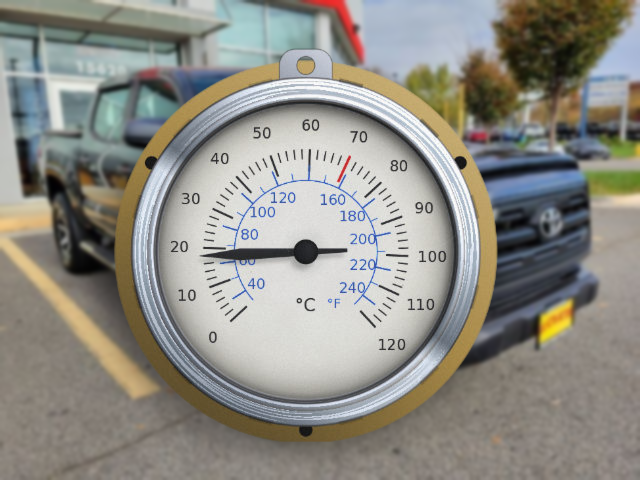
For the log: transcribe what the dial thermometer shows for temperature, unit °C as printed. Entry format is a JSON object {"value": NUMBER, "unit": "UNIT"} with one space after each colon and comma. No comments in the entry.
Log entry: {"value": 18, "unit": "°C"}
